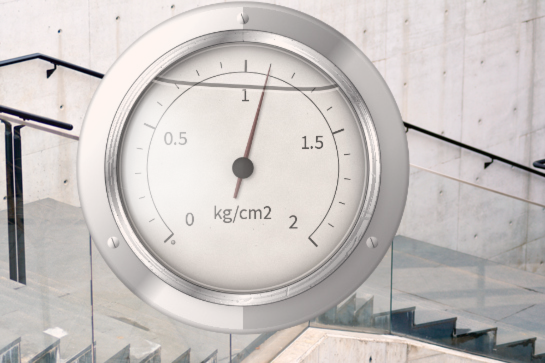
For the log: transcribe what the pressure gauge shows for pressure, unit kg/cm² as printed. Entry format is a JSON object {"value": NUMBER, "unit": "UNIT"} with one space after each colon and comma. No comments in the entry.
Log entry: {"value": 1.1, "unit": "kg/cm²"}
